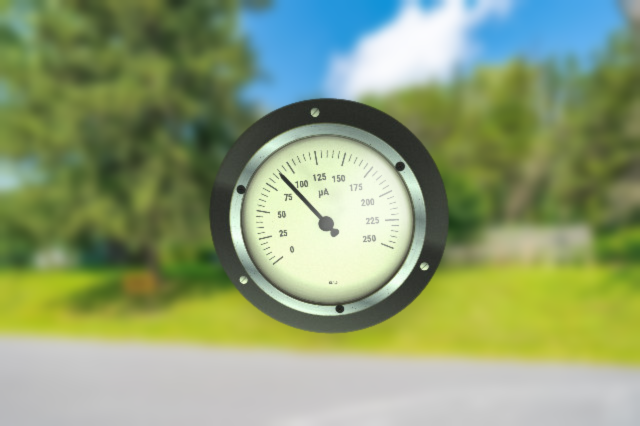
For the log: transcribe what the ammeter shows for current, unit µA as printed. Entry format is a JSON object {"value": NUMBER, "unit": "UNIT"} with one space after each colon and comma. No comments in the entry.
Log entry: {"value": 90, "unit": "µA"}
